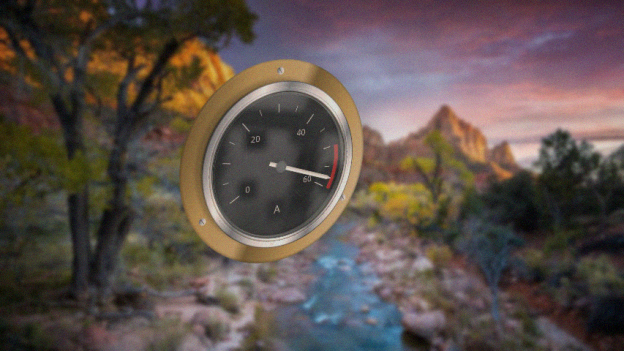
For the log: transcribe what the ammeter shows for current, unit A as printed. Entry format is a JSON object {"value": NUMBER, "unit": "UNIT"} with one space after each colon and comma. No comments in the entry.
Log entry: {"value": 57.5, "unit": "A"}
